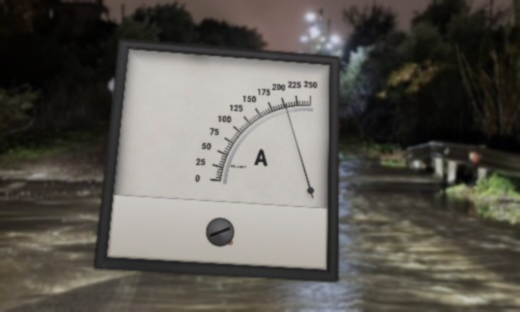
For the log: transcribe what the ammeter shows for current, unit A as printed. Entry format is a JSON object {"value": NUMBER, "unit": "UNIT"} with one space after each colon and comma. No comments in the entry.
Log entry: {"value": 200, "unit": "A"}
